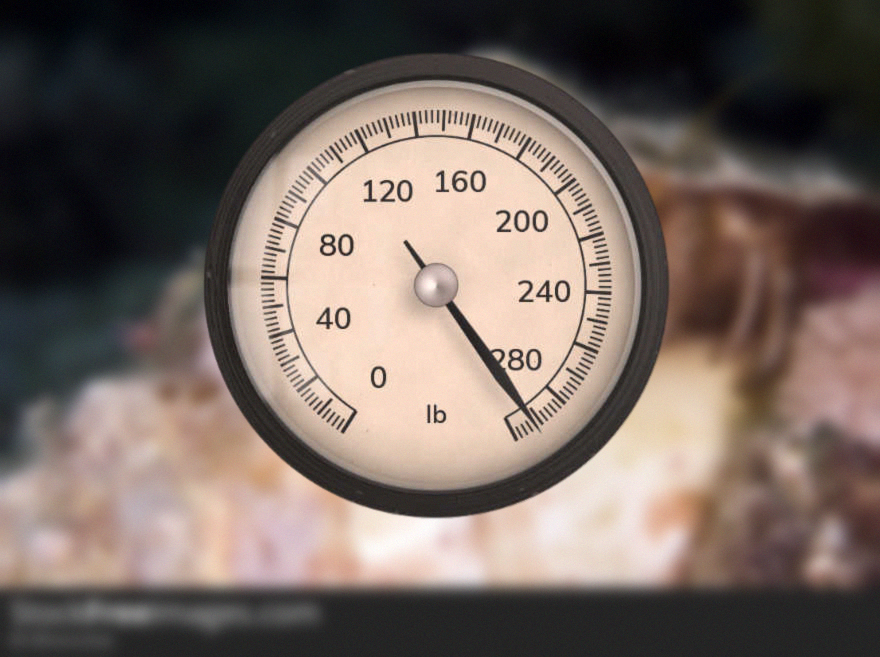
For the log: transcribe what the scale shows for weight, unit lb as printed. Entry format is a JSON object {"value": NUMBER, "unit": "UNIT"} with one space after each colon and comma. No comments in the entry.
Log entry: {"value": 292, "unit": "lb"}
